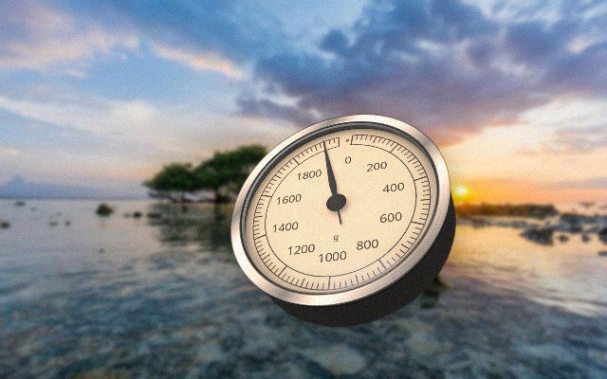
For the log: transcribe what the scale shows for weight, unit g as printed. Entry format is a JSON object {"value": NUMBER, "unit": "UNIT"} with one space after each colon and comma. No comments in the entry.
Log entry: {"value": 1940, "unit": "g"}
